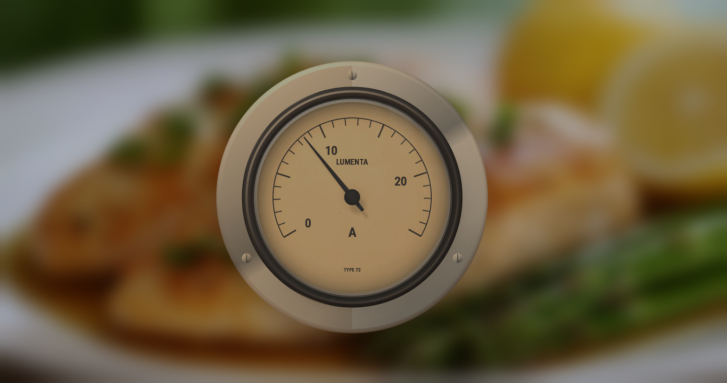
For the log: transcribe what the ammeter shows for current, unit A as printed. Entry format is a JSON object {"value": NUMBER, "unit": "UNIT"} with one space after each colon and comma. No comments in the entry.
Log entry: {"value": 8.5, "unit": "A"}
